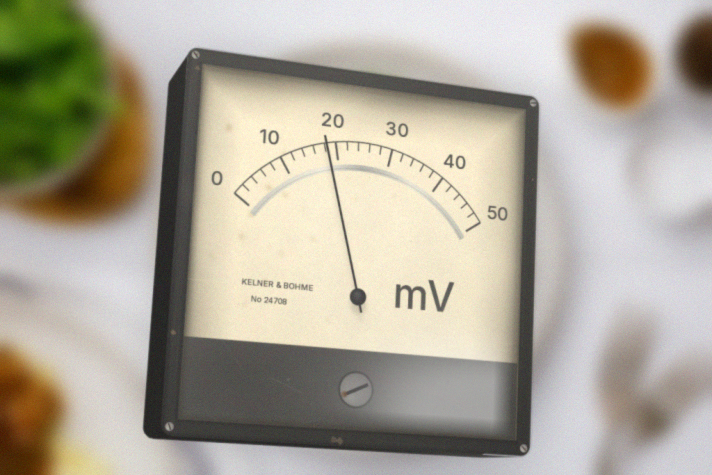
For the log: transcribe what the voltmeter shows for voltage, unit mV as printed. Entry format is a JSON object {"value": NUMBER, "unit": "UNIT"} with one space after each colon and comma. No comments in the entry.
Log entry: {"value": 18, "unit": "mV"}
